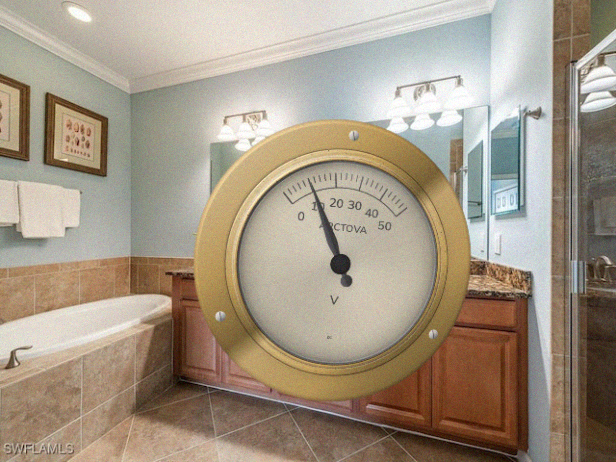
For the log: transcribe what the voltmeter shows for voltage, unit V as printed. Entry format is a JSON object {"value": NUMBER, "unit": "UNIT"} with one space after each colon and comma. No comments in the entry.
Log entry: {"value": 10, "unit": "V"}
